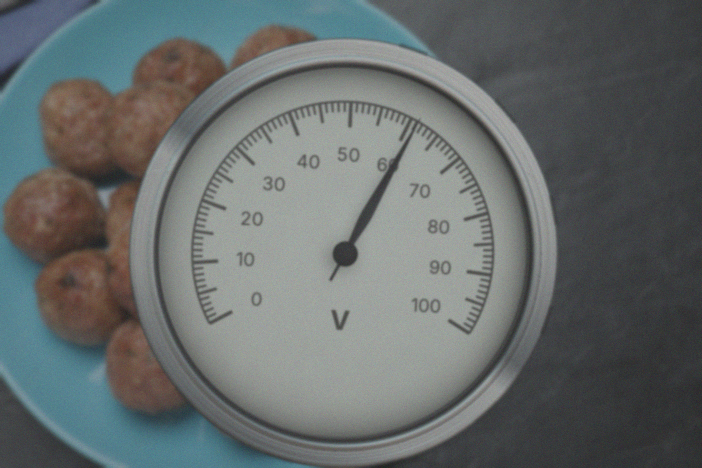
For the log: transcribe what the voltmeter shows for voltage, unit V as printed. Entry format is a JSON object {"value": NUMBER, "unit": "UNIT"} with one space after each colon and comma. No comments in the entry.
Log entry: {"value": 61, "unit": "V"}
